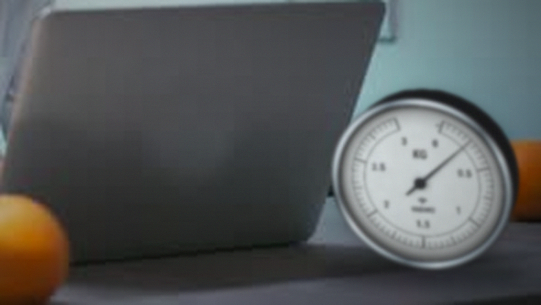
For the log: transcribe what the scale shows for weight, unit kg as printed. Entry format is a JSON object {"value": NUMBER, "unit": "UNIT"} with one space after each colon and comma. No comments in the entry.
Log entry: {"value": 0.25, "unit": "kg"}
